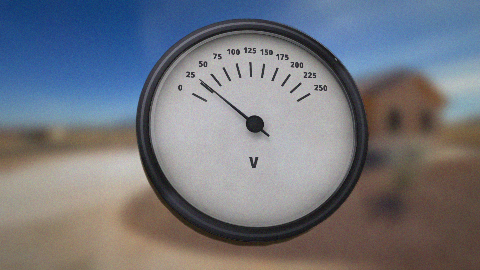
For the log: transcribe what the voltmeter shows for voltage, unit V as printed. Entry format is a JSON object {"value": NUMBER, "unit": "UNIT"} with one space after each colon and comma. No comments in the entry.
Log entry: {"value": 25, "unit": "V"}
